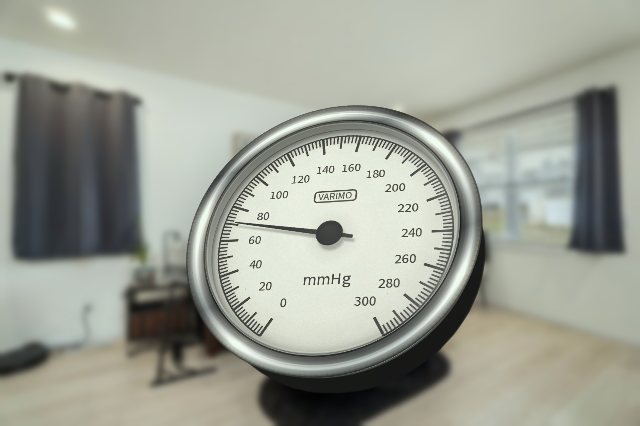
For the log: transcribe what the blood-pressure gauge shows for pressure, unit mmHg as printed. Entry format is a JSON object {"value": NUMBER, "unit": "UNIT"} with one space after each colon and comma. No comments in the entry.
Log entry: {"value": 70, "unit": "mmHg"}
